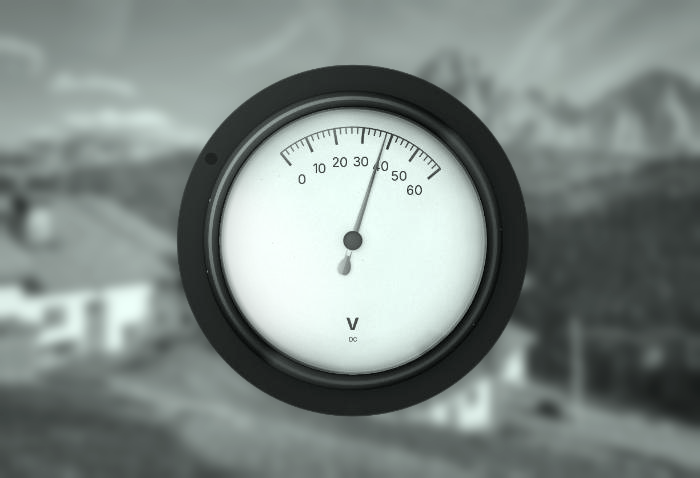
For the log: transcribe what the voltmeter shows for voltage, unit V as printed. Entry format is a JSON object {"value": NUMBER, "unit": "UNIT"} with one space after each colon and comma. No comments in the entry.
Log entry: {"value": 38, "unit": "V"}
